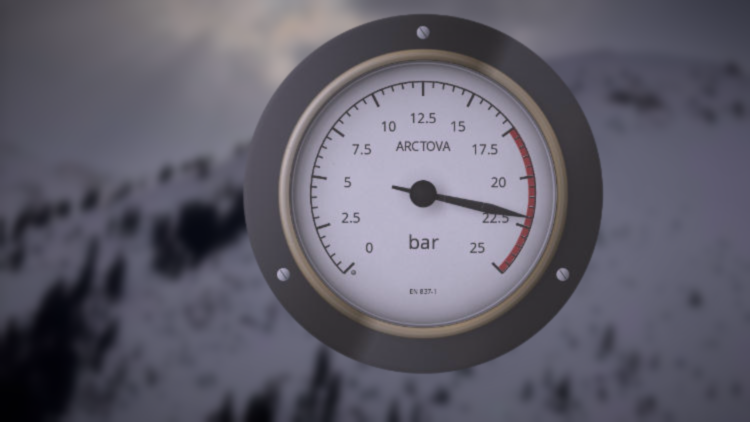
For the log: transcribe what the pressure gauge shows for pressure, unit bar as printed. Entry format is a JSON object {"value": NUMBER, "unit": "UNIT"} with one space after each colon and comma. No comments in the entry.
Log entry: {"value": 22, "unit": "bar"}
